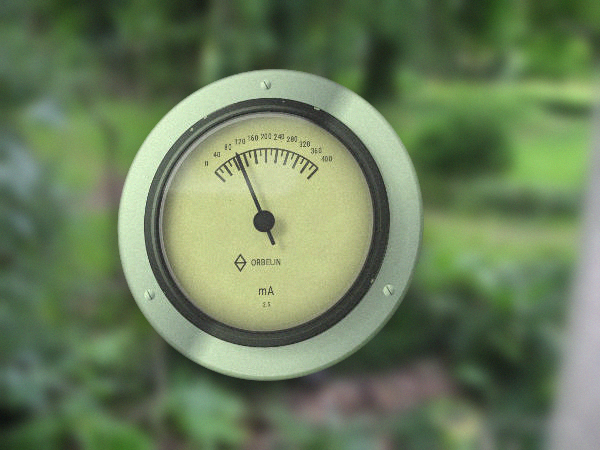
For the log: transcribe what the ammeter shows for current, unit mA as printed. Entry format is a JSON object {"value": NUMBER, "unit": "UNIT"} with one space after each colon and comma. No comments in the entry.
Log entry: {"value": 100, "unit": "mA"}
